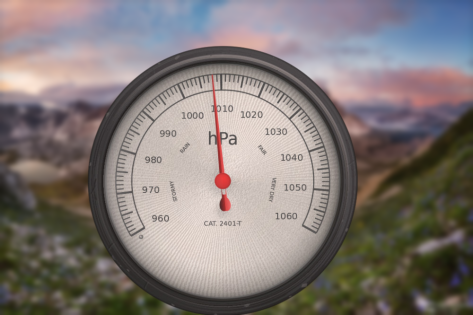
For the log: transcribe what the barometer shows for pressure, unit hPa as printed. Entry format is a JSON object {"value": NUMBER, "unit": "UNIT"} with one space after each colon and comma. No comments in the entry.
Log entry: {"value": 1008, "unit": "hPa"}
